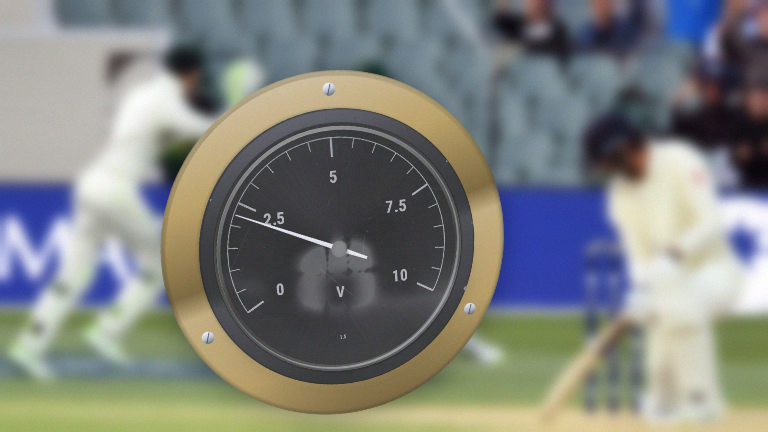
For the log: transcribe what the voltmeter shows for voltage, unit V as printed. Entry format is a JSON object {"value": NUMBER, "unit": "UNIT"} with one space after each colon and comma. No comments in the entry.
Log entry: {"value": 2.25, "unit": "V"}
